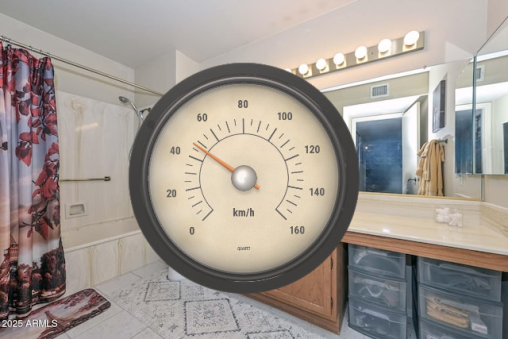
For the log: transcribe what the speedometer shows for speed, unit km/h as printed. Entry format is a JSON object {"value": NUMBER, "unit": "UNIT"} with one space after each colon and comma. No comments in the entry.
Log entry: {"value": 47.5, "unit": "km/h"}
